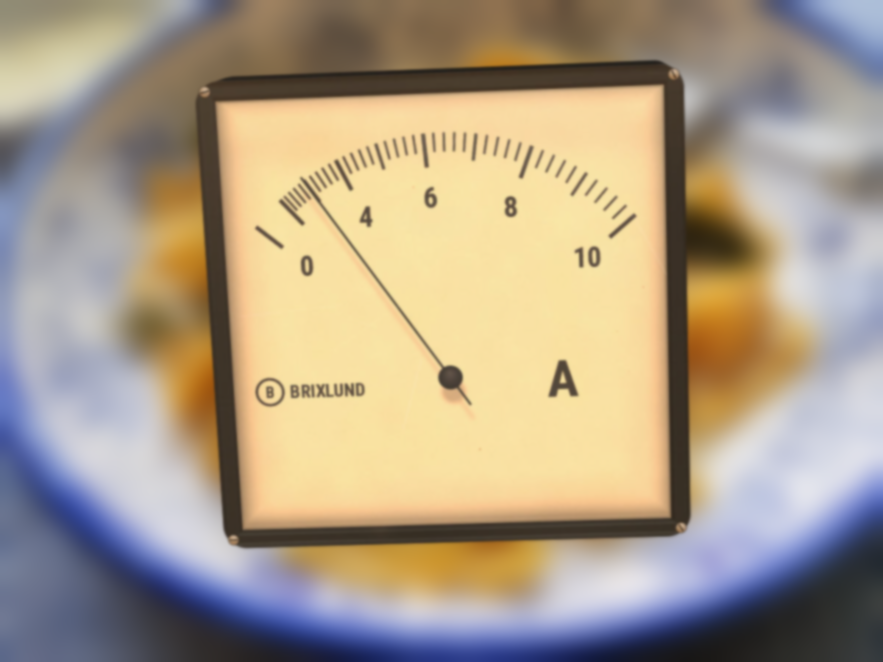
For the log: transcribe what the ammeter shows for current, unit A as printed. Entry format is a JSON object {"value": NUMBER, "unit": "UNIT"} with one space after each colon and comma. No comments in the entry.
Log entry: {"value": 3, "unit": "A"}
